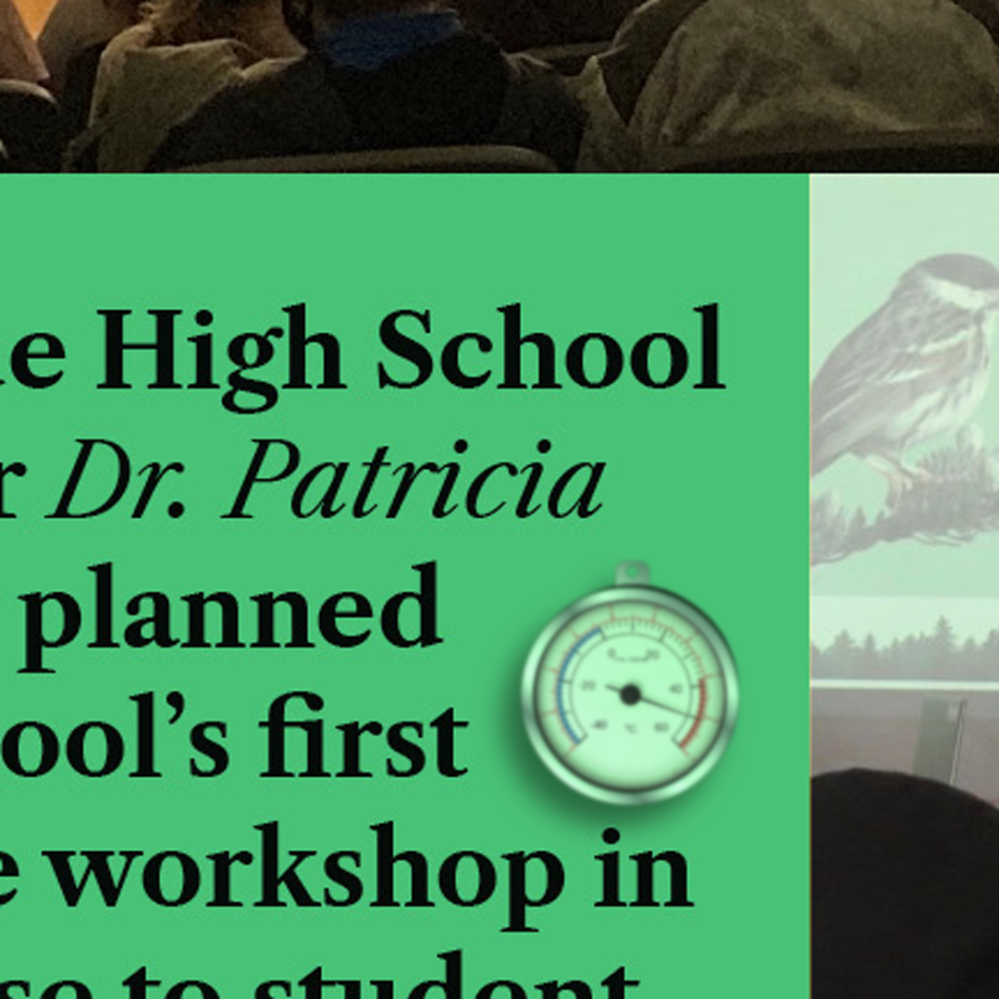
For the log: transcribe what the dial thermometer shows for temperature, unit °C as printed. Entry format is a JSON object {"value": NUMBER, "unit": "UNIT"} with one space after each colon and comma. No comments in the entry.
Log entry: {"value": 50, "unit": "°C"}
